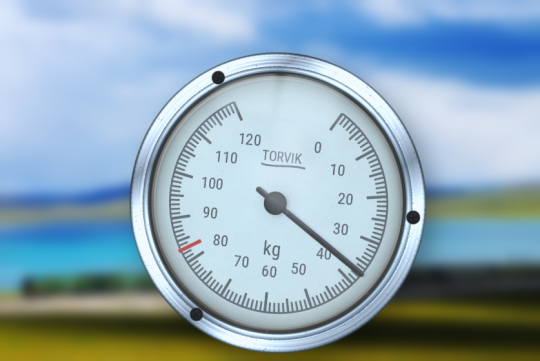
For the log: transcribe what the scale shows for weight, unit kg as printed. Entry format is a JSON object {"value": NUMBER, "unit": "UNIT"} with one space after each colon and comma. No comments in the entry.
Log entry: {"value": 37, "unit": "kg"}
